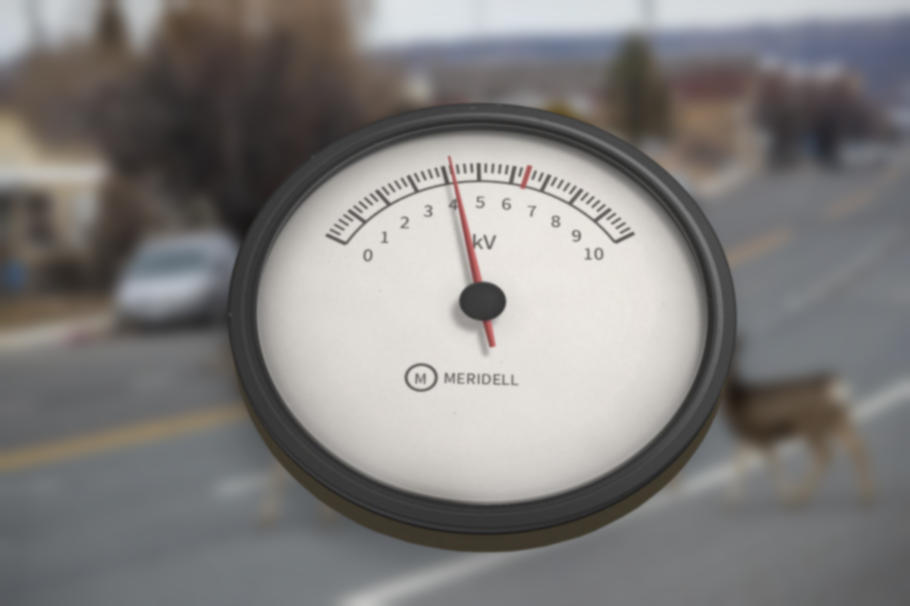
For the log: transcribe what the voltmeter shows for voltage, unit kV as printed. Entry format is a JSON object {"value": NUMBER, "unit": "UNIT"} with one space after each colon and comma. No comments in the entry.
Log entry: {"value": 4.2, "unit": "kV"}
